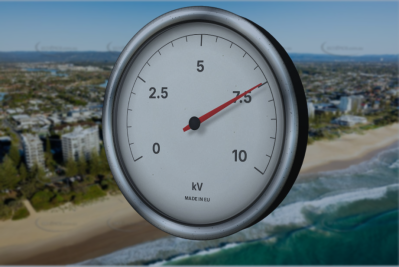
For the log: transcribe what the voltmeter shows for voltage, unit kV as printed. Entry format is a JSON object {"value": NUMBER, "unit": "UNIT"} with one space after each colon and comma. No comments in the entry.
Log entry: {"value": 7.5, "unit": "kV"}
